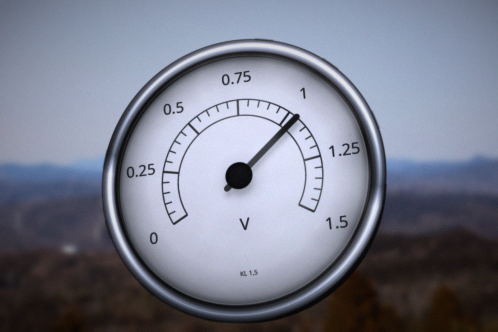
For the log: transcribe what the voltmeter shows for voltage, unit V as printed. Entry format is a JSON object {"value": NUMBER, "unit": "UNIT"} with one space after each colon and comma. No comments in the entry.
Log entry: {"value": 1.05, "unit": "V"}
